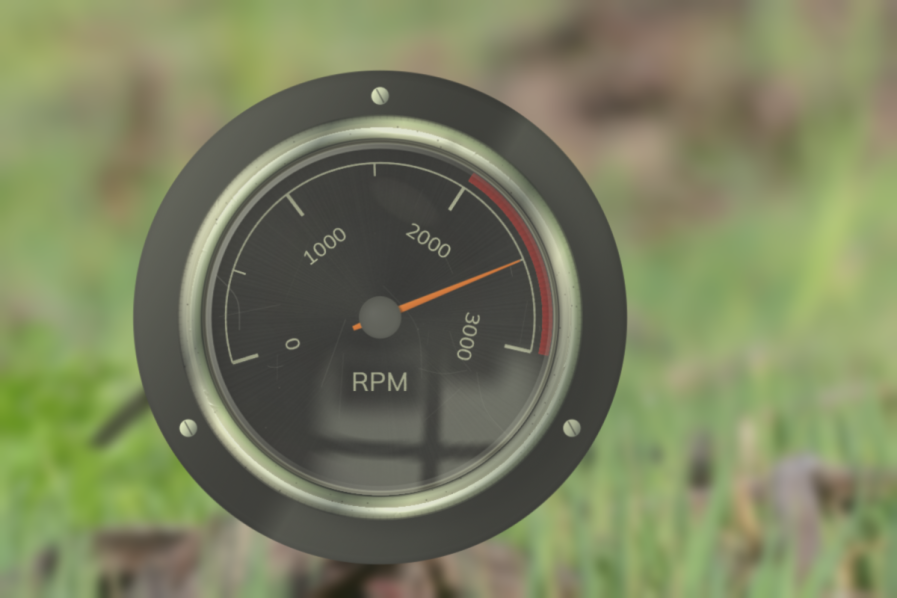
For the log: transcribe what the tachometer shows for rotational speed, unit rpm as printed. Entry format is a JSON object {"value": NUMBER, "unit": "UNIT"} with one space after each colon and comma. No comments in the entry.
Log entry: {"value": 2500, "unit": "rpm"}
